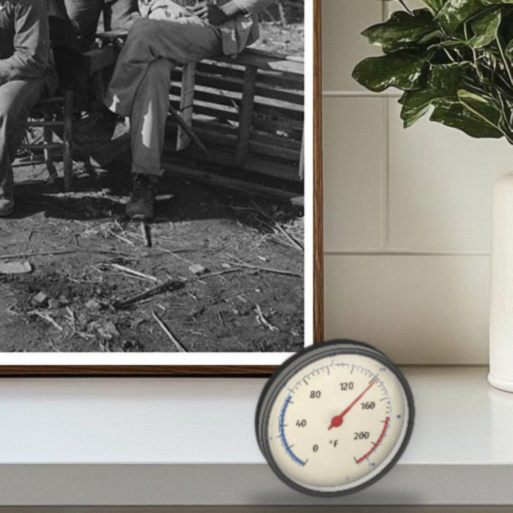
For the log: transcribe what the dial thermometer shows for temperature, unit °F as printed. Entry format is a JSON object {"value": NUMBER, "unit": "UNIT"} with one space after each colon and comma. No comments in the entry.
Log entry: {"value": 140, "unit": "°F"}
